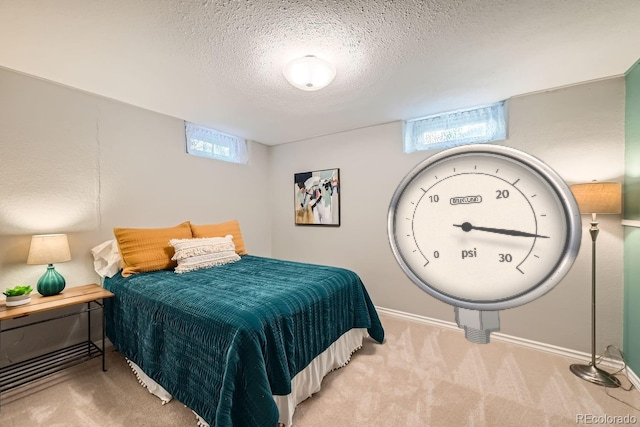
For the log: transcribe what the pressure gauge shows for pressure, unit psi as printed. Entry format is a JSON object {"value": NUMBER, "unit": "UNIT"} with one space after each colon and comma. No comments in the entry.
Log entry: {"value": 26, "unit": "psi"}
